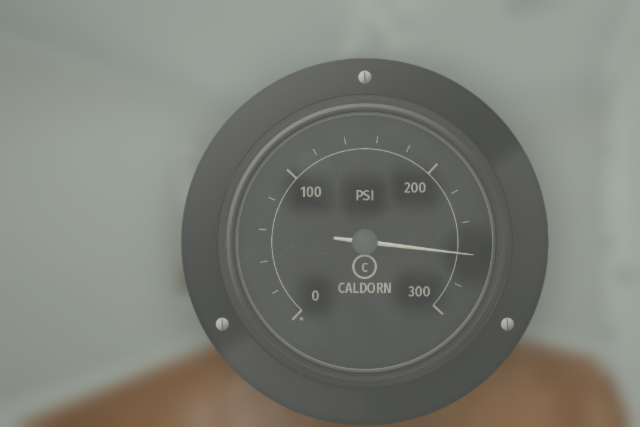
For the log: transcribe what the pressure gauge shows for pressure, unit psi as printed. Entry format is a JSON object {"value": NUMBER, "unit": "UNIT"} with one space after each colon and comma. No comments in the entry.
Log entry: {"value": 260, "unit": "psi"}
